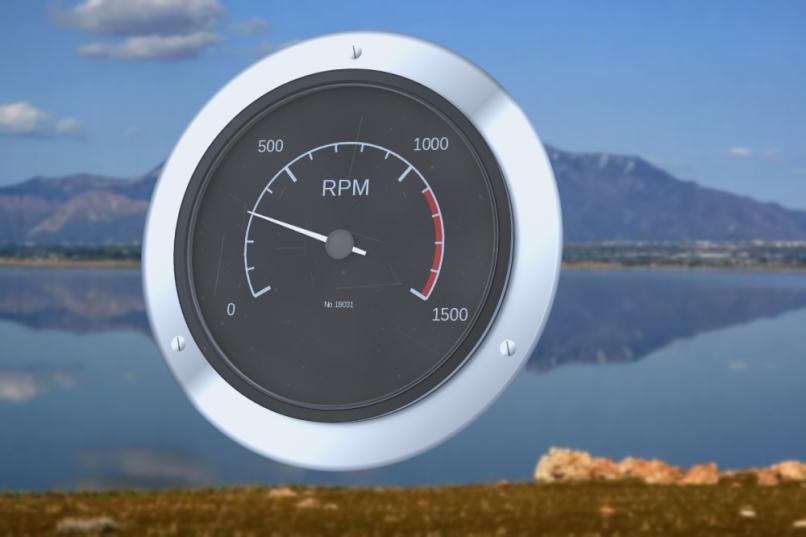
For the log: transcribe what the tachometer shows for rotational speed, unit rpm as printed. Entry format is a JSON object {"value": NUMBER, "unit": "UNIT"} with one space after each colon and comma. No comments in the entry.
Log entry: {"value": 300, "unit": "rpm"}
